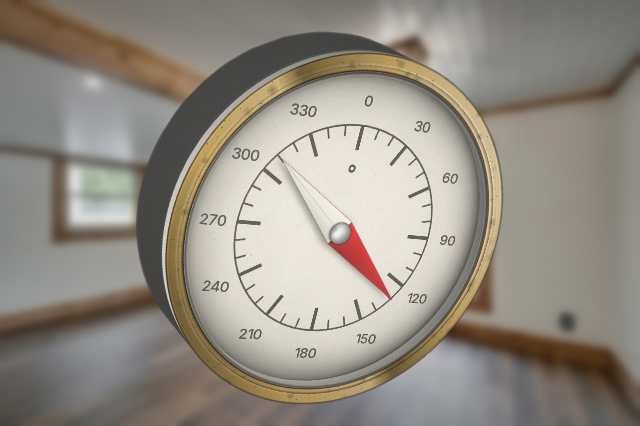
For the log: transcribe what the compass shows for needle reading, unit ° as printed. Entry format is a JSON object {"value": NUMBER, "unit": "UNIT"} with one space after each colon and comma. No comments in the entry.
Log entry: {"value": 130, "unit": "°"}
